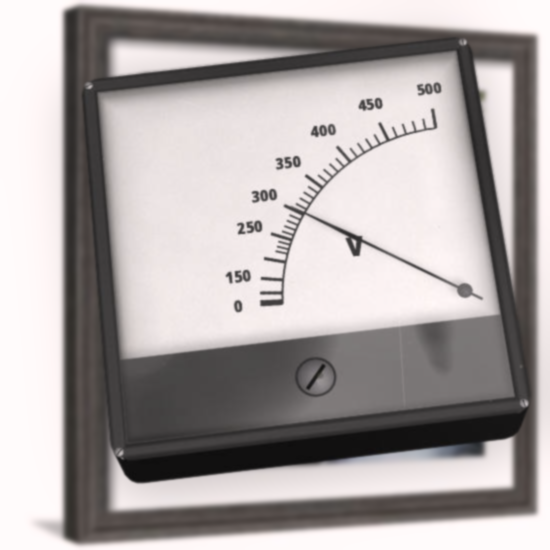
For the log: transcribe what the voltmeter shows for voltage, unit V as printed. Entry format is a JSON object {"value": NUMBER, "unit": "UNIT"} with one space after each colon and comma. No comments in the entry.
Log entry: {"value": 300, "unit": "V"}
